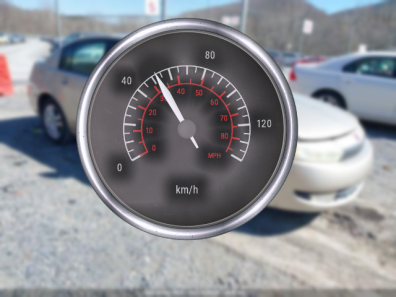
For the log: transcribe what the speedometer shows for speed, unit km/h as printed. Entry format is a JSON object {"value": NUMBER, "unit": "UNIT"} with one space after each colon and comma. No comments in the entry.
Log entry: {"value": 52.5, "unit": "km/h"}
